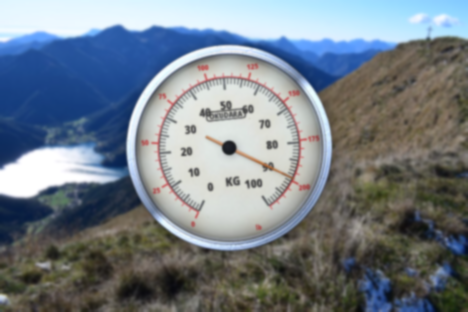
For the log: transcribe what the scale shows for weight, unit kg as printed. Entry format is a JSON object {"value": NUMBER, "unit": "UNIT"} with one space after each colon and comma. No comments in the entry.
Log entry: {"value": 90, "unit": "kg"}
